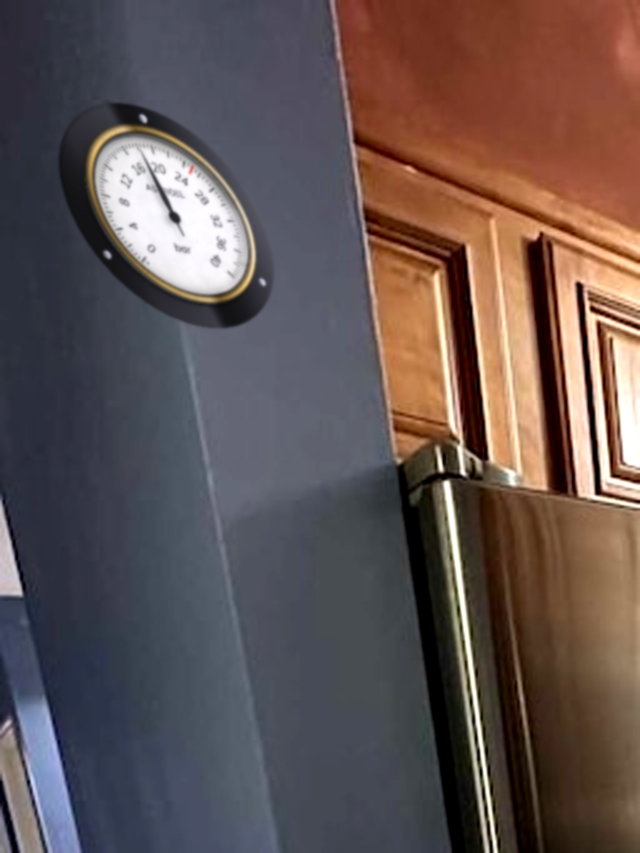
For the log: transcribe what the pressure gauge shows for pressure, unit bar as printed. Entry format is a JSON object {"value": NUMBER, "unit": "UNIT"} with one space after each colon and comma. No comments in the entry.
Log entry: {"value": 18, "unit": "bar"}
